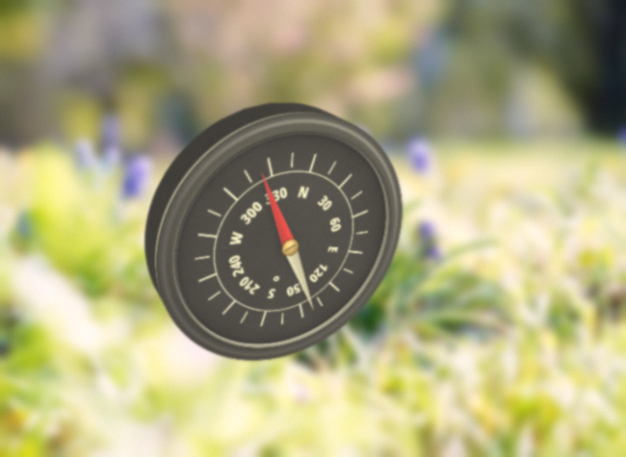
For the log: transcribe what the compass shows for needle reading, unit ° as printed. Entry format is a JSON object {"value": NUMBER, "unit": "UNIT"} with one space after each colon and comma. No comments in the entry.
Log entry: {"value": 322.5, "unit": "°"}
